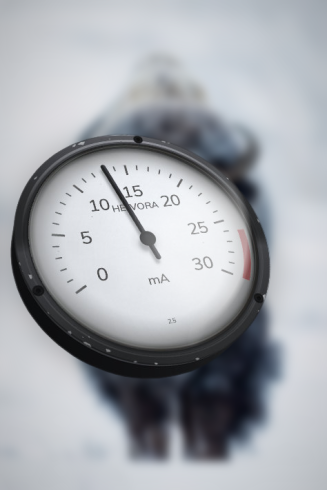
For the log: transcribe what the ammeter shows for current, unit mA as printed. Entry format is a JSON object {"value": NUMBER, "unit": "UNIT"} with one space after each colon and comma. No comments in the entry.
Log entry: {"value": 13, "unit": "mA"}
